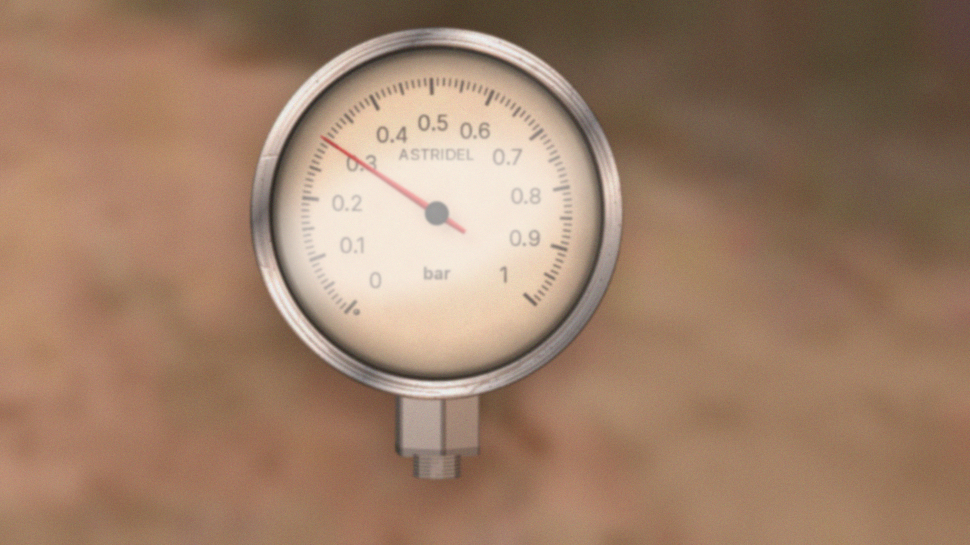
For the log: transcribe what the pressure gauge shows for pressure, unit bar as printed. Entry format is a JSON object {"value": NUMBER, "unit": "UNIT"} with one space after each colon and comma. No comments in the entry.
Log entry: {"value": 0.3, "unit": "bar"}
